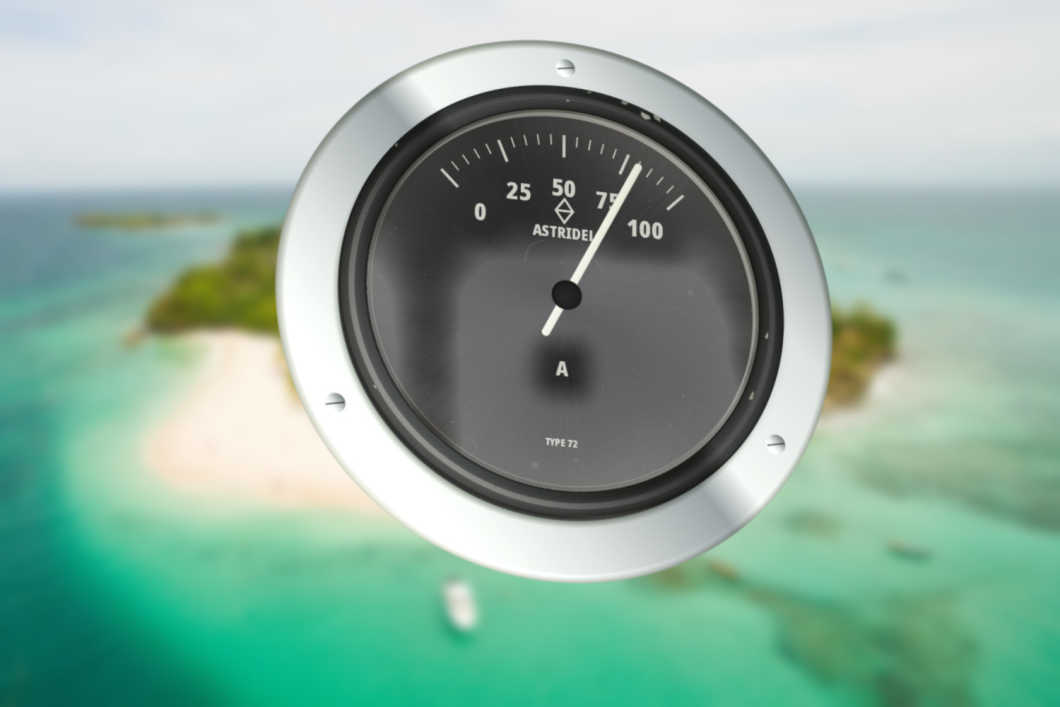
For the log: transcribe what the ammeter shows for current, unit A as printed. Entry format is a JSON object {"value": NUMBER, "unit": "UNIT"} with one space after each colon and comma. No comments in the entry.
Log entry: {"value": 80, "unit": "A"}
